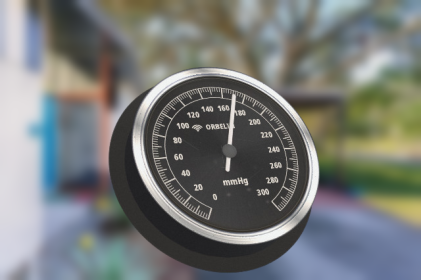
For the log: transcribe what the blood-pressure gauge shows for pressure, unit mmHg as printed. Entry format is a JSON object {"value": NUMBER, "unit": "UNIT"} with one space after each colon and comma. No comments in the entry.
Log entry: {"value": 170, "unit": "mmHg"}
